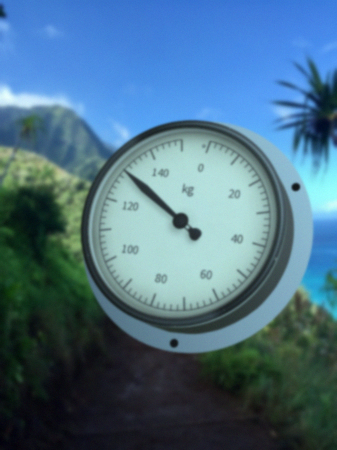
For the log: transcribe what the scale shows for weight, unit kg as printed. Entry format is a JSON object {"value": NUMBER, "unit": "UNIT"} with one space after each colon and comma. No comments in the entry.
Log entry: {"value": 130, "unit": "kg"}
